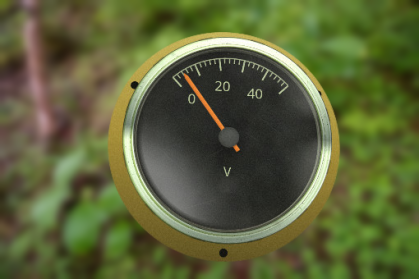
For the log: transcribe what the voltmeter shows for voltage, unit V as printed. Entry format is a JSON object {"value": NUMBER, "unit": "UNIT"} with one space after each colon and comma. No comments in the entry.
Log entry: {"value": 4, "unit": "V"}
